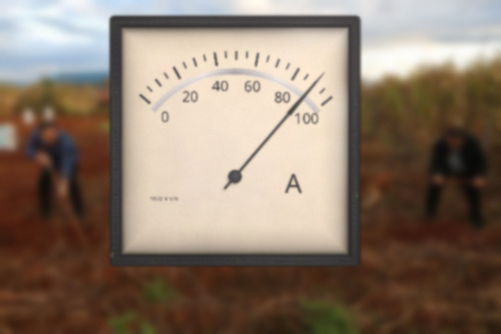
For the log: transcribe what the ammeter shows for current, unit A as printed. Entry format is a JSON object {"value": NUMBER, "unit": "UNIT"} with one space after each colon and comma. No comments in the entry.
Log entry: {"value": 90, "unit": "A"}
